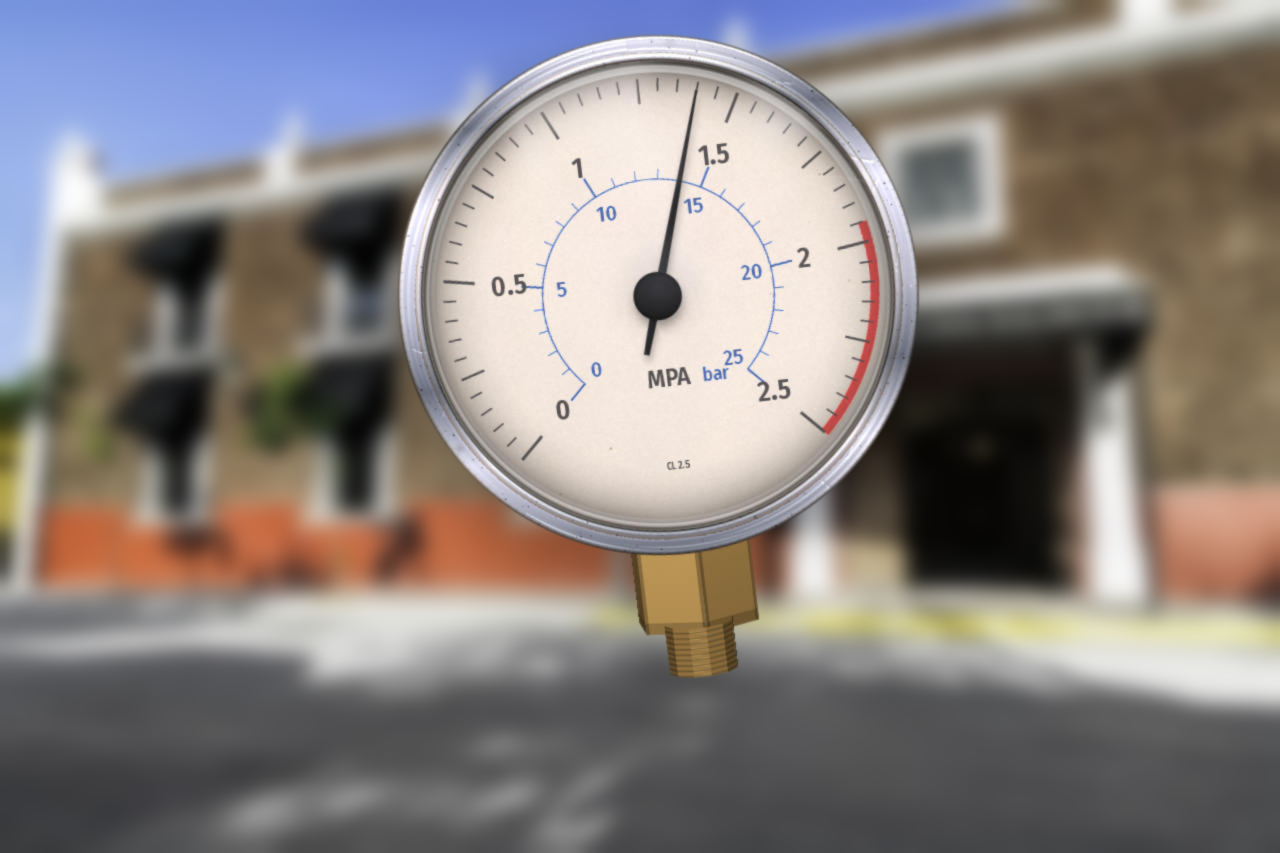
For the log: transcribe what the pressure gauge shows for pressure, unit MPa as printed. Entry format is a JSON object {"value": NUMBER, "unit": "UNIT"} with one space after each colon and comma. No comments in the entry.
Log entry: {"value": 1.4, "unit": "MPa"}
